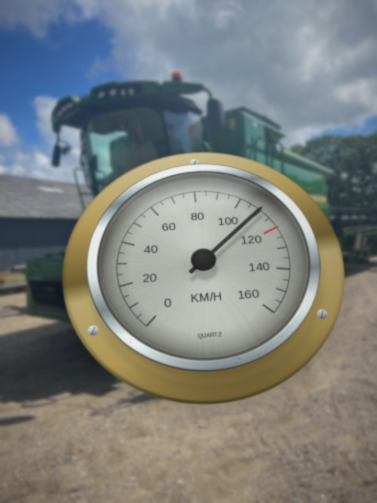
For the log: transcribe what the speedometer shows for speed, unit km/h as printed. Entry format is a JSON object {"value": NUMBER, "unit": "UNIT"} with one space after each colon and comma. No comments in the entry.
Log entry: {"value": 110, "unit": "km/h"}
